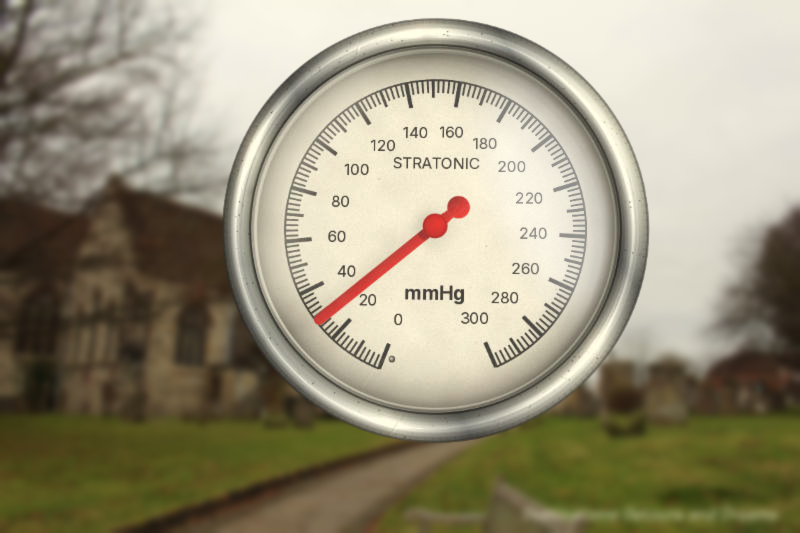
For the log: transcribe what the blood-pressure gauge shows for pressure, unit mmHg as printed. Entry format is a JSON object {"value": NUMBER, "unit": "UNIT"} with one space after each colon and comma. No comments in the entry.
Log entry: {"value": 28, "unit": "mmHg"}
